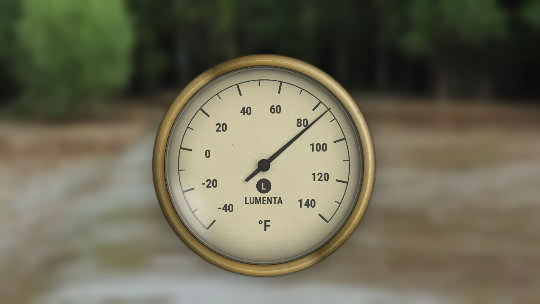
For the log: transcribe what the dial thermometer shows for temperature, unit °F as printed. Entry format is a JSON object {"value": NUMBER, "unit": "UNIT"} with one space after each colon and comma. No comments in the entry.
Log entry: {"value": 85, "unit": "°F"}
